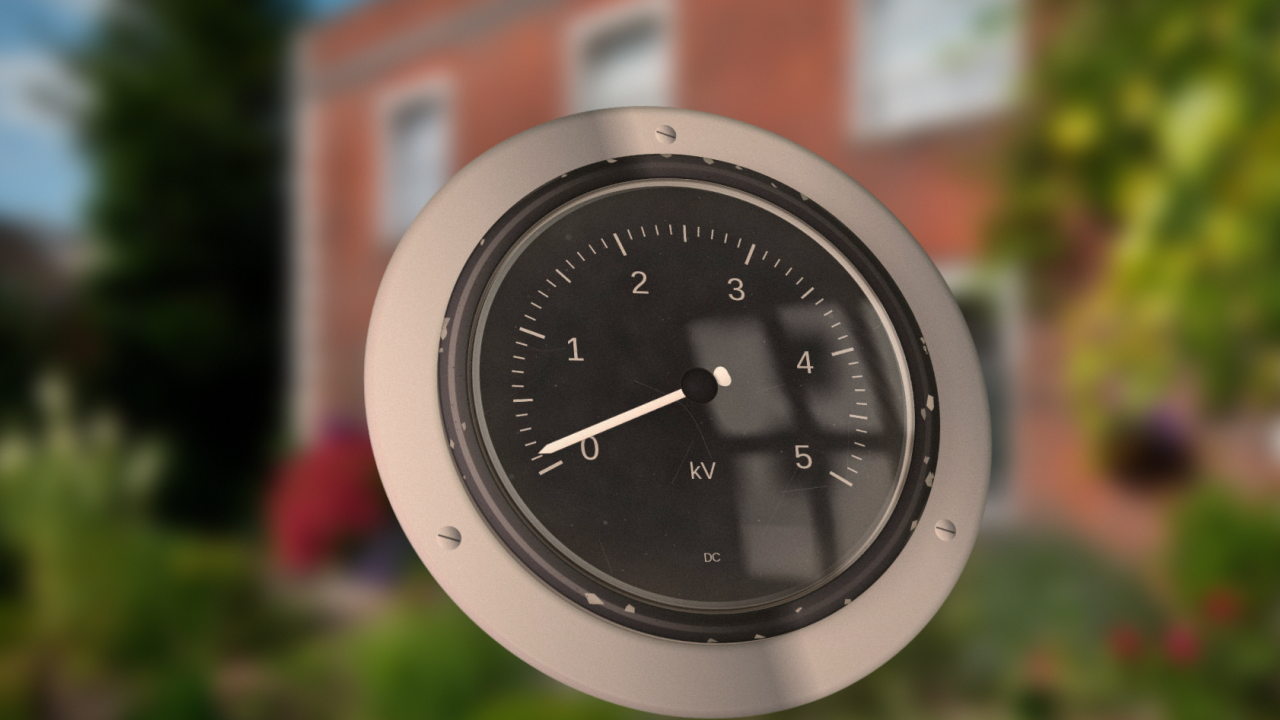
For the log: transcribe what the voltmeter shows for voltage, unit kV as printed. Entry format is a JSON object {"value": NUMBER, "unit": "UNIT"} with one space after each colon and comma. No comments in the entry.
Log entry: {"value": 0.1, "unit": "kV"}
